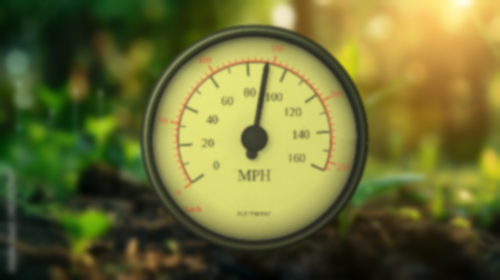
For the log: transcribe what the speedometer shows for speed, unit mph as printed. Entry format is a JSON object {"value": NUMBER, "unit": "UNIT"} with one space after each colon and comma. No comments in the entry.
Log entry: {"value": 90, "unit": "mph"}
